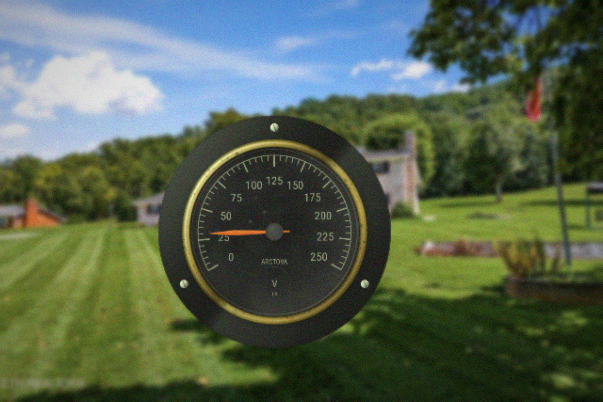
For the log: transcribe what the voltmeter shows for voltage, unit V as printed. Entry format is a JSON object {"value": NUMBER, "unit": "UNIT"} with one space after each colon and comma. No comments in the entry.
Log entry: {"value": 30, "unit": "V"}
